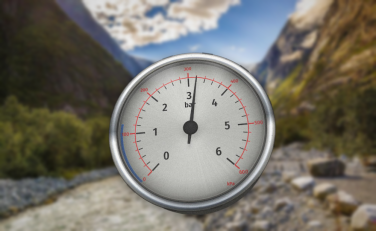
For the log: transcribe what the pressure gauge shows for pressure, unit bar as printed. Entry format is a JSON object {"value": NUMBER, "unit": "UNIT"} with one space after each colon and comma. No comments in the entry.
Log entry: {"value": 3.2, "unit": "bar"}
